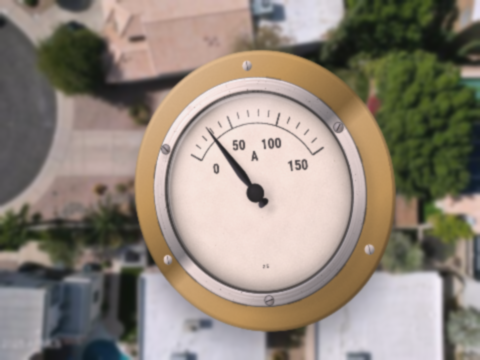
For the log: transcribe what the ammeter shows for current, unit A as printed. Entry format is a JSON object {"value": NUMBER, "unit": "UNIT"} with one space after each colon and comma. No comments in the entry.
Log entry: {"value": 30, "unit": "A"}
